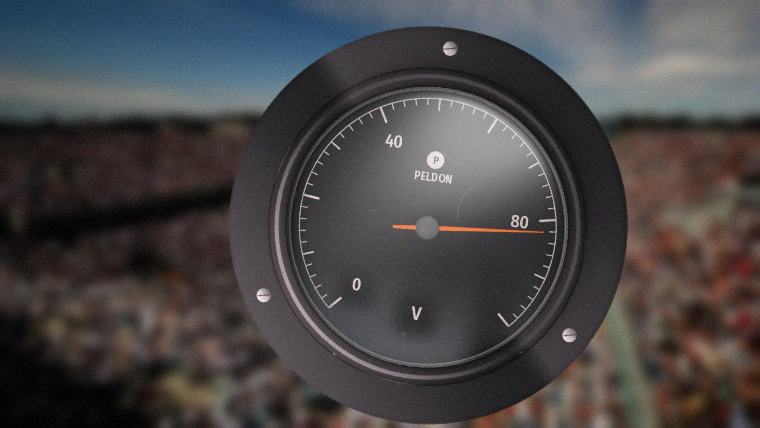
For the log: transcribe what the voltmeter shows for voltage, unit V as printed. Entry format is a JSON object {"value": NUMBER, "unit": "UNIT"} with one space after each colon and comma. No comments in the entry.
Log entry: {"value": 82, "unit": "V"}
